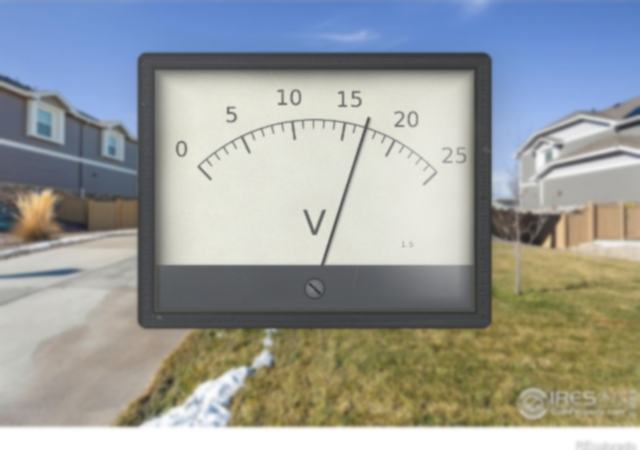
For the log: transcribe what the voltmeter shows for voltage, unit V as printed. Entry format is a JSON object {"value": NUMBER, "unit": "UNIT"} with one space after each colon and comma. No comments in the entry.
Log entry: {"value": 17, "unit": "V"}
